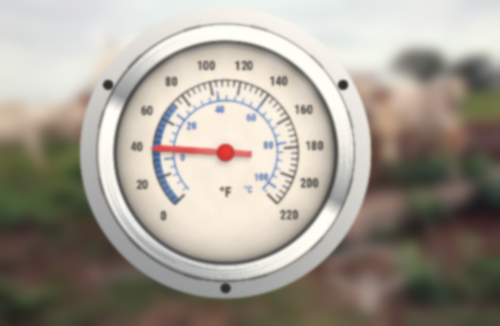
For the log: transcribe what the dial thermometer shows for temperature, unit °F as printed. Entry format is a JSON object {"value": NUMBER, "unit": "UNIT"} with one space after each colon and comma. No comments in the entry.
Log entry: {"value": 40, "unit": "°F"}
